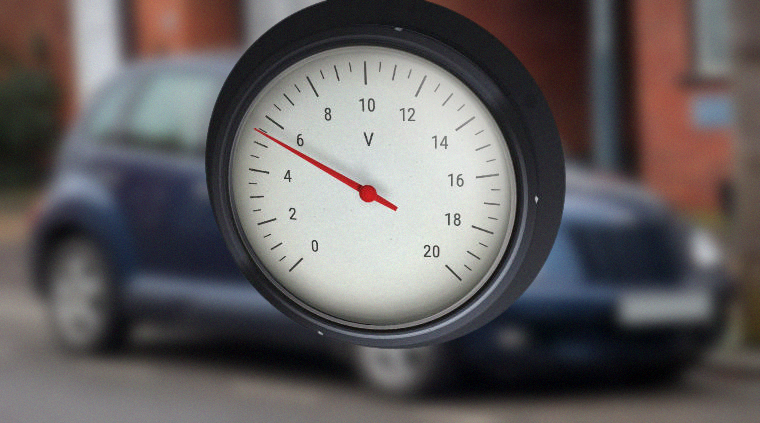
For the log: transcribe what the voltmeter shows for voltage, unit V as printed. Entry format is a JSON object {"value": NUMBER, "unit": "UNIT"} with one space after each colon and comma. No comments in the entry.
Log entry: {"value": 5.5, "unit": "V"}
